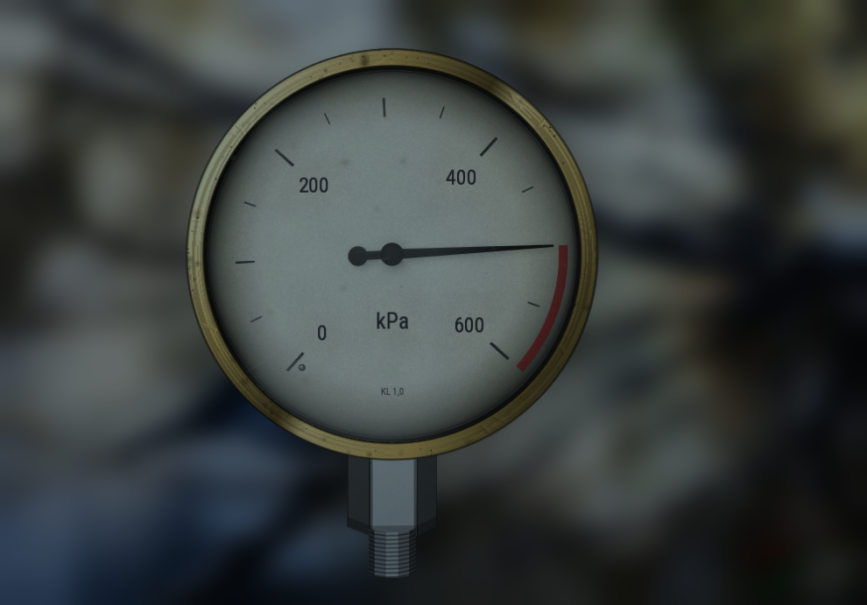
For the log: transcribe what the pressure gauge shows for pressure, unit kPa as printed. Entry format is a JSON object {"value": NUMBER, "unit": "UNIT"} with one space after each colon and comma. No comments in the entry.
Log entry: {"value": 500, "unit": "kPa"}
